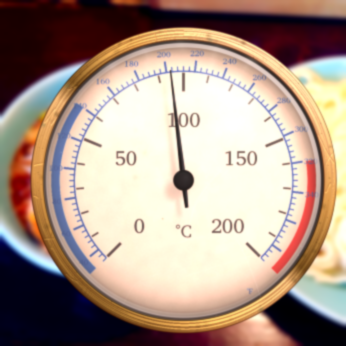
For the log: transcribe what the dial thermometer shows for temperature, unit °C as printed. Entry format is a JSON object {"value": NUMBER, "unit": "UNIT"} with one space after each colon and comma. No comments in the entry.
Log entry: {"value": 95, "unit": "°C"}
